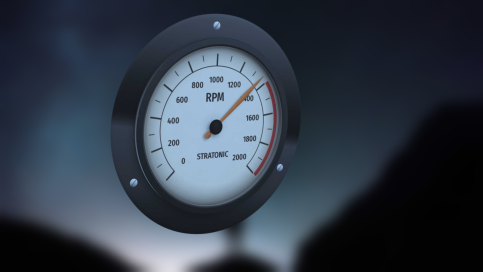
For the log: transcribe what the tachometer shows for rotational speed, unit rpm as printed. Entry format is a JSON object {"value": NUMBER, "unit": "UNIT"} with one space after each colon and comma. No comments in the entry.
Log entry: {"value": 1350, "unit": "rpm"}
